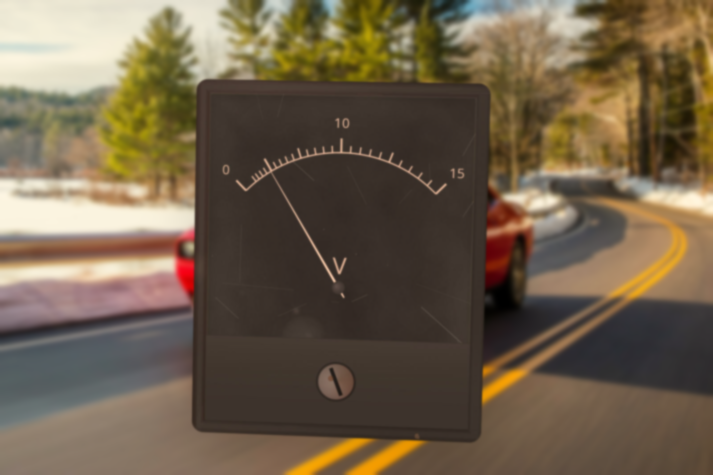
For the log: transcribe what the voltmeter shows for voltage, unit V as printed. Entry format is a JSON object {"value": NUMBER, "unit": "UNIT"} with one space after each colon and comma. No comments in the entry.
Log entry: {"value": 5, "unit": "V"}
